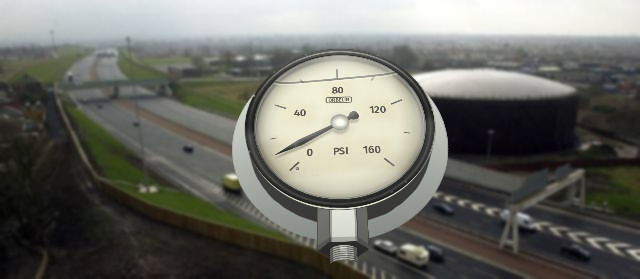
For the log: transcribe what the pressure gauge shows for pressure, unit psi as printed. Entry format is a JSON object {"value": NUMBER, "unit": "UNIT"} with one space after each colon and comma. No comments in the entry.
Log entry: {"value": 10, "unit": "psi"}
